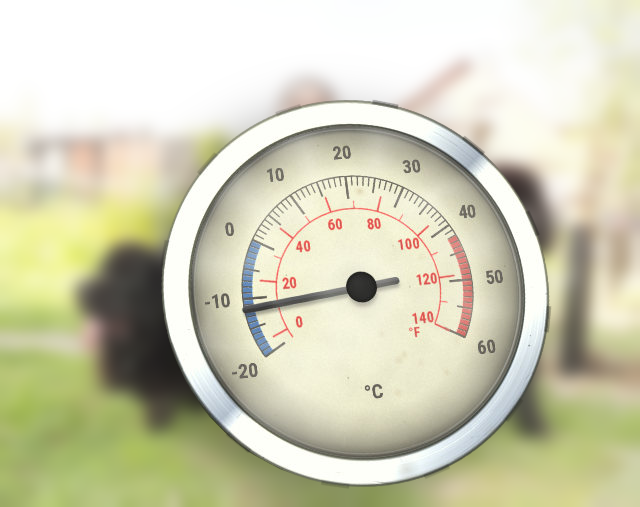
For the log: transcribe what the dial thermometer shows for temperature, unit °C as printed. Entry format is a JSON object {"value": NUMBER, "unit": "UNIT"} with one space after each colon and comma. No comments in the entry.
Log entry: {"value": -12, "unit": "°C"}
